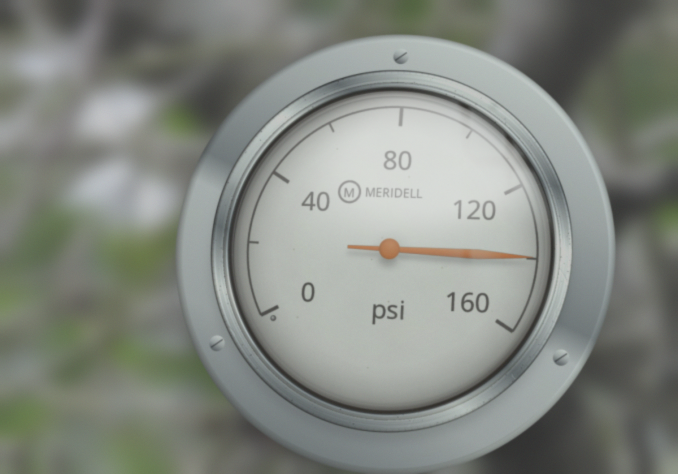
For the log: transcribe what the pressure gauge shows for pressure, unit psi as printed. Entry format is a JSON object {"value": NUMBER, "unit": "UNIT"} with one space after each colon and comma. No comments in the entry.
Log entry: {"value": 140, "unit": "psi"}
